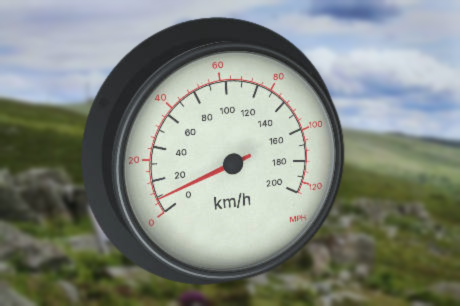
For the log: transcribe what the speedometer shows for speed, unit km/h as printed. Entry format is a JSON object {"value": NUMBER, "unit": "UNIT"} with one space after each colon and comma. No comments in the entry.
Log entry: {"value": 10, "unit": "km/h"}
